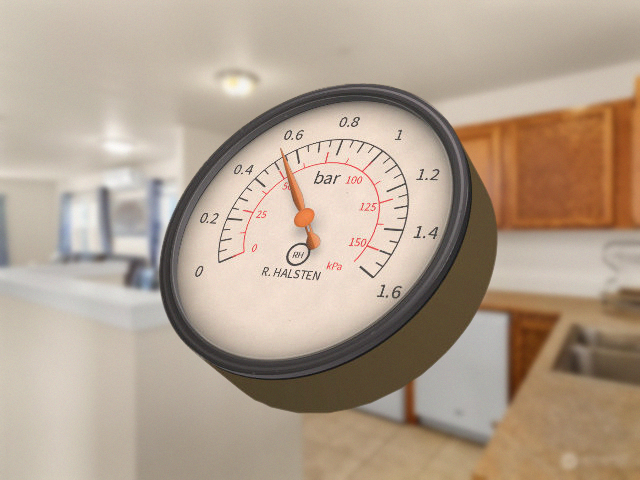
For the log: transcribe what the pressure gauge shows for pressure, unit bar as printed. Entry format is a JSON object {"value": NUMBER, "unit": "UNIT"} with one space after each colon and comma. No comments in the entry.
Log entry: {"value": 0.55, "unit": "bar"}
